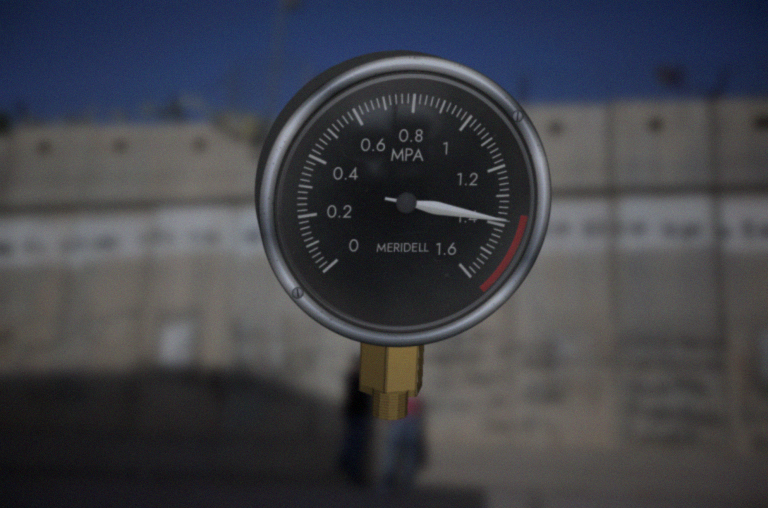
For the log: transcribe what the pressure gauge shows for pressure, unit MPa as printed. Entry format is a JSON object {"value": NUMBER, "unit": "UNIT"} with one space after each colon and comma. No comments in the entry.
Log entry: {"value": 1.38, "unit": "MPa"}
